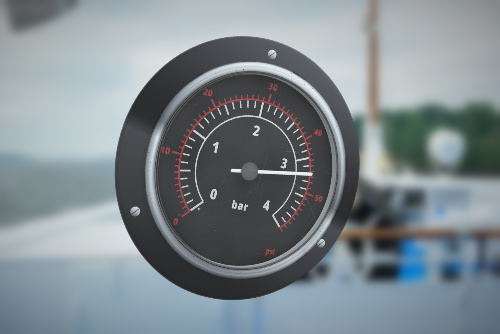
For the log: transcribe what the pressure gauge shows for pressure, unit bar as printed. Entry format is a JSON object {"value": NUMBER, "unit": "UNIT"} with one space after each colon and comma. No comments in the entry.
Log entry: {"value": 3.2, "unit": "bar"}
